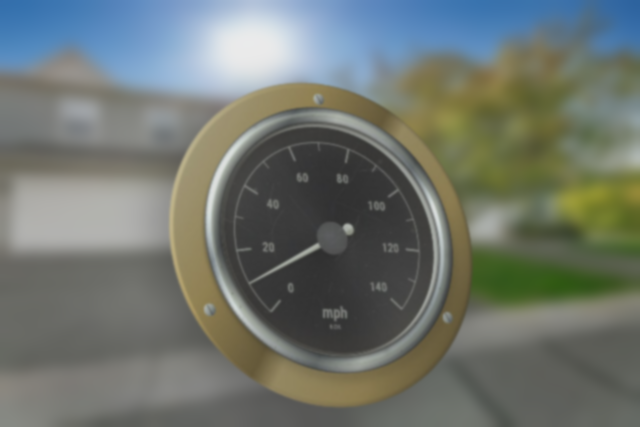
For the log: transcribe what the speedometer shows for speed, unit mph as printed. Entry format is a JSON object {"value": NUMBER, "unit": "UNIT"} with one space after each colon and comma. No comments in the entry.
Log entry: {"value": 10, "unit": "mph"}
